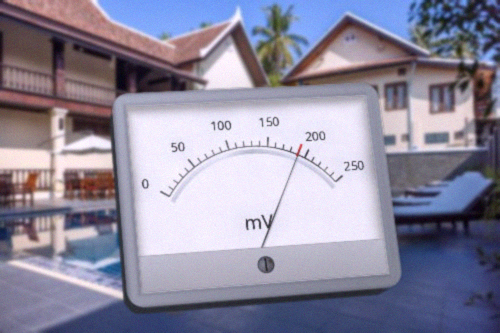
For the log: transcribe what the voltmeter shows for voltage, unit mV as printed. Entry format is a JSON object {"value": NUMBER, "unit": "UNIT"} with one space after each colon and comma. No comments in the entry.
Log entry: {"value": 190, "unit": "mV"}
